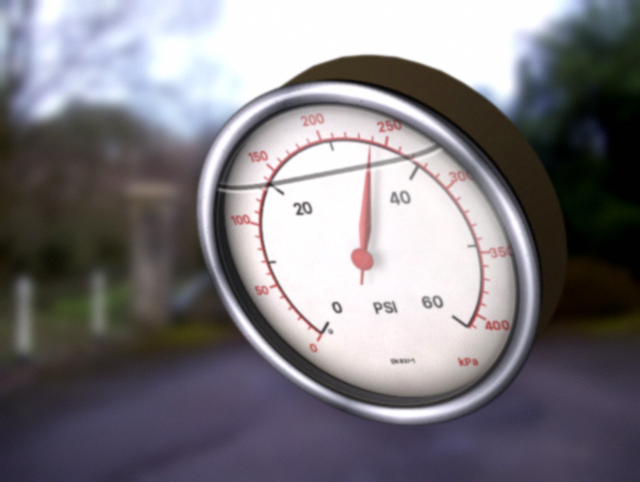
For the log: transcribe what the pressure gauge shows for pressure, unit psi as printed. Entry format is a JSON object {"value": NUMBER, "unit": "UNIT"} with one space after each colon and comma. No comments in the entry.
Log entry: {"value": 35, "unit": "psi"}
